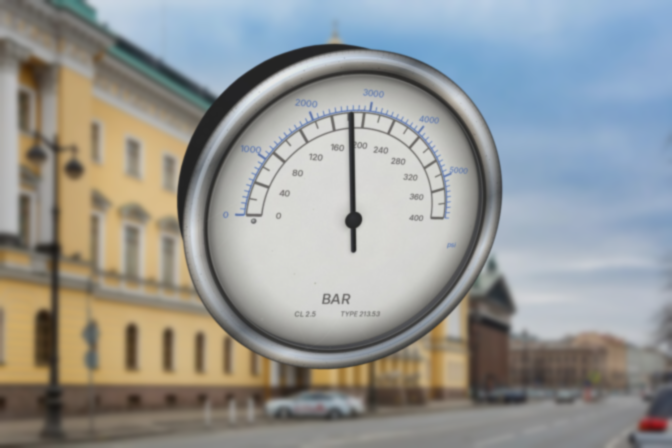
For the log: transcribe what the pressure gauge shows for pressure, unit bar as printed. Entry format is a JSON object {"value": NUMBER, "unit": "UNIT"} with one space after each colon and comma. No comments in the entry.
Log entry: {"value": 180, "unit": "bar"}
